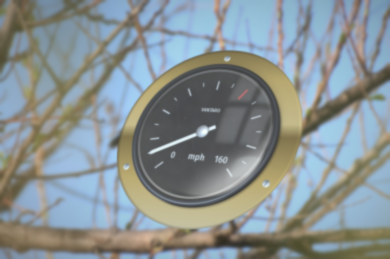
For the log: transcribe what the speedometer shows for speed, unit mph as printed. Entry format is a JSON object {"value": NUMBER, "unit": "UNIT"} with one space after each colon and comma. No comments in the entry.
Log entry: {"value": 10, "unit": "mph"}
